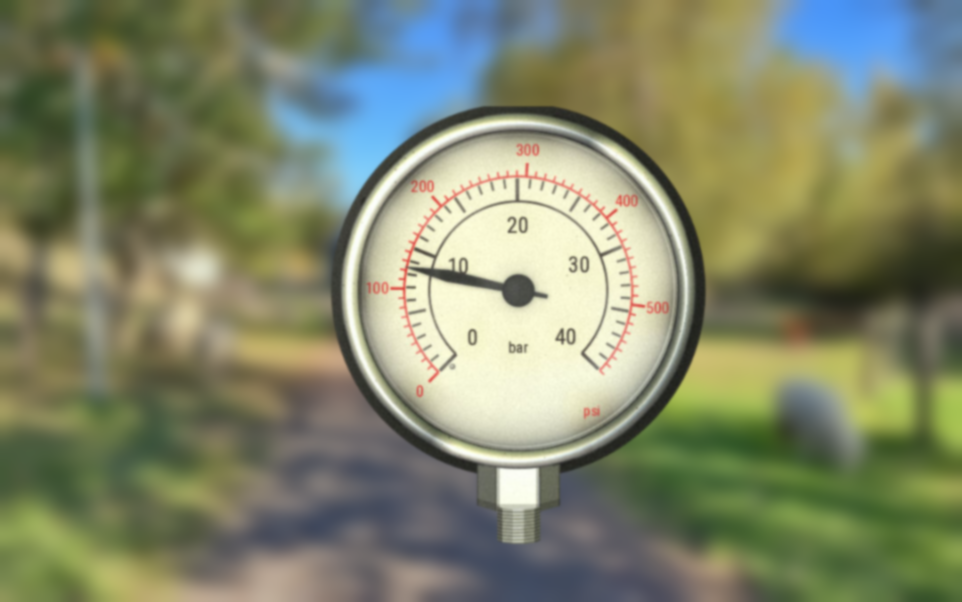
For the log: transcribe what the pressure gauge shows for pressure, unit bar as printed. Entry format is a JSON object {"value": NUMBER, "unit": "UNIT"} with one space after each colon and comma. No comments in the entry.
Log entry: {"value": 8.5, "unit": "bar"}
